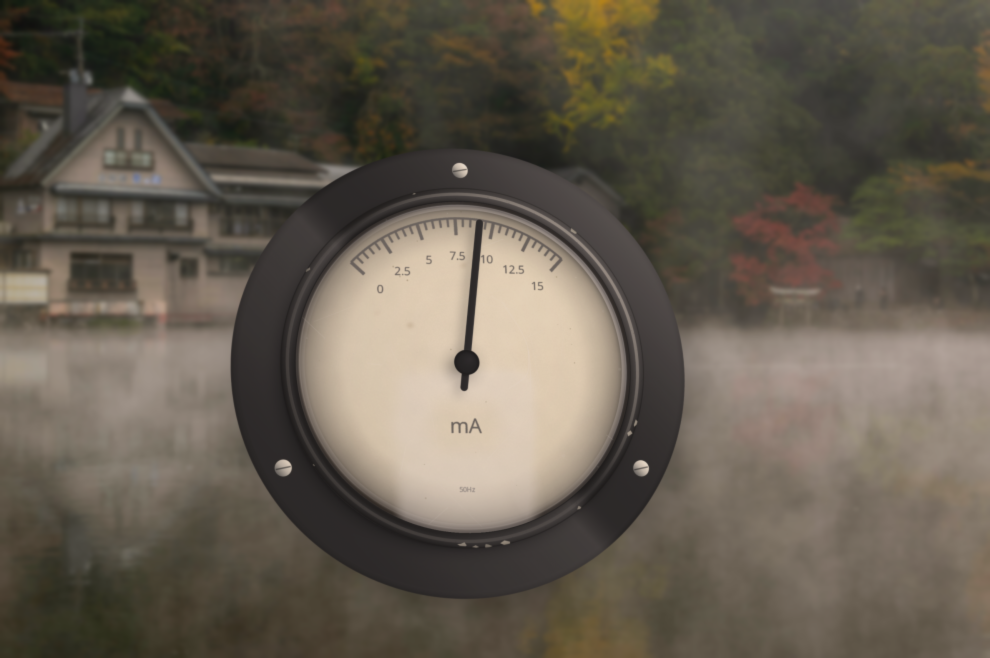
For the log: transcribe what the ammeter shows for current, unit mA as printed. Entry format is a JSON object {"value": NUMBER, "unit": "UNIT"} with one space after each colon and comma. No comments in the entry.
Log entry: {"value": 9, "unit": "mA"}
